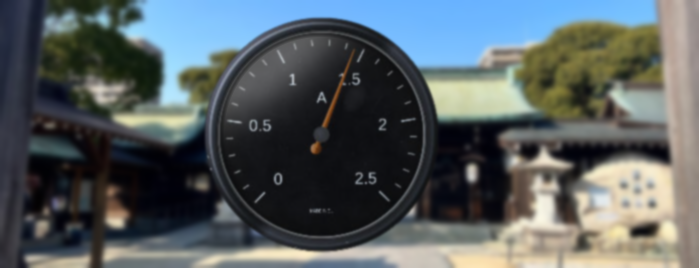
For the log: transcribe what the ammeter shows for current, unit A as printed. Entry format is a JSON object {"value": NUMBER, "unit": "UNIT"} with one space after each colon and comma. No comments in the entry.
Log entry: {"value": 1.45, "unit": "A"}
